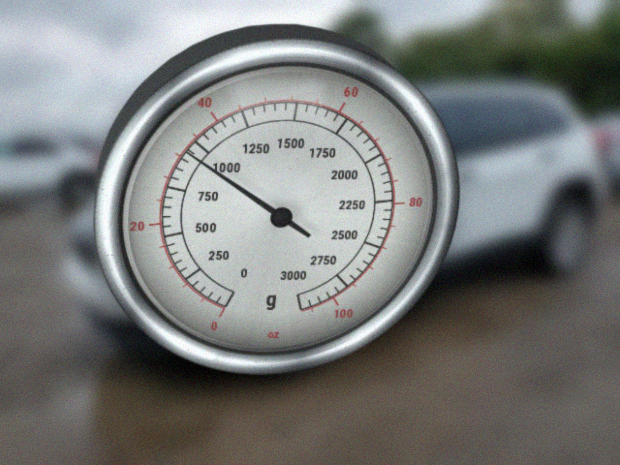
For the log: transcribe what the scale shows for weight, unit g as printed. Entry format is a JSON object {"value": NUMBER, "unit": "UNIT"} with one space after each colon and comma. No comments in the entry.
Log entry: {"value": 950, "unit": "g"}
